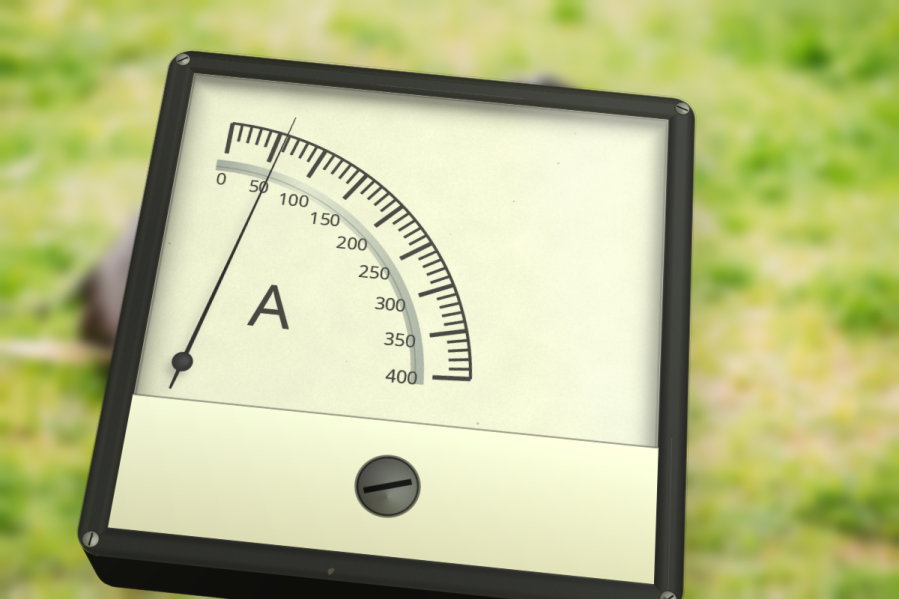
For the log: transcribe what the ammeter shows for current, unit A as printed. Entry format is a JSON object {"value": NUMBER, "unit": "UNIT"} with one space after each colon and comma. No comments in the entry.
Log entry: {"value": 60, "unit": "A"}
